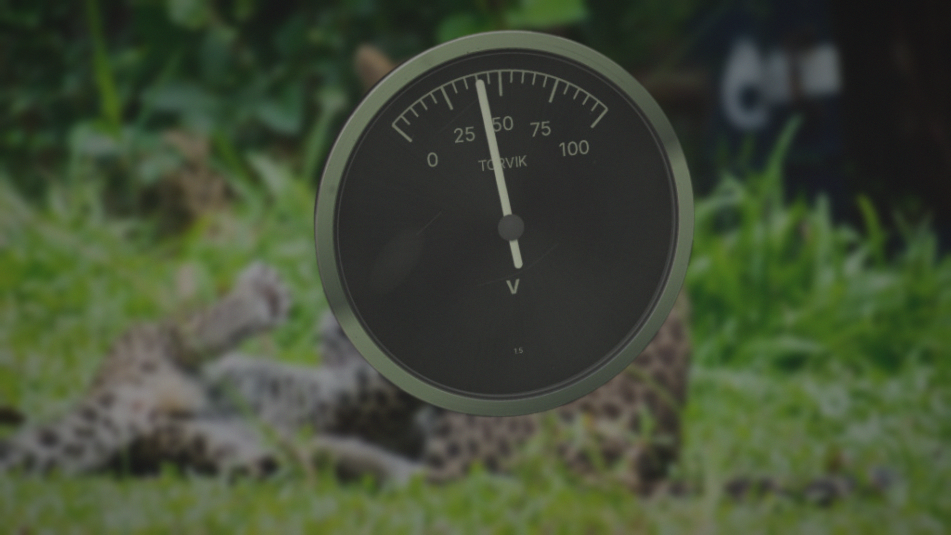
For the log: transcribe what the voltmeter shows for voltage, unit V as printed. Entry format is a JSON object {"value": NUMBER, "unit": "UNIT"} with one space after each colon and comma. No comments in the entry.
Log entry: {"value": 40, "unit": "V"}
